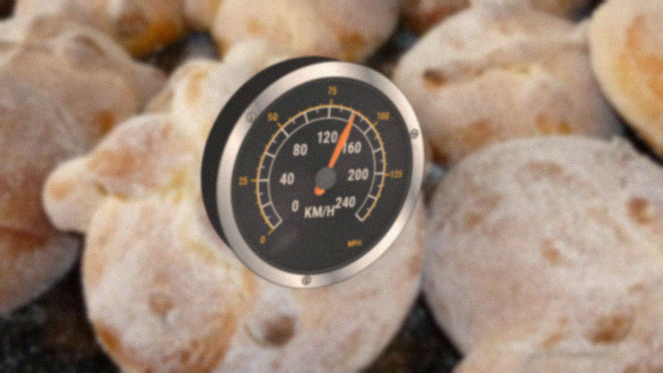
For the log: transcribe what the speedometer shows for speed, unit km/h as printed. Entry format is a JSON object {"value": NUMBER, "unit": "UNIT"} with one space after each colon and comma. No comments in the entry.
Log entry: {"value": 140, "unit": "km/h"}
